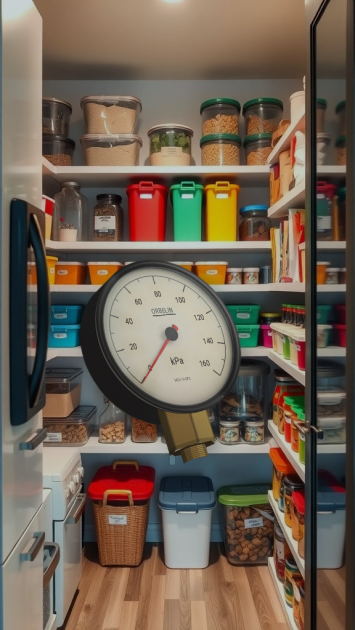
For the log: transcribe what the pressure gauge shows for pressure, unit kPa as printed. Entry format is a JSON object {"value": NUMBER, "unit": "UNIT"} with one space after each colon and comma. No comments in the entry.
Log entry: {"value": 0, "unit": "kPa"}
